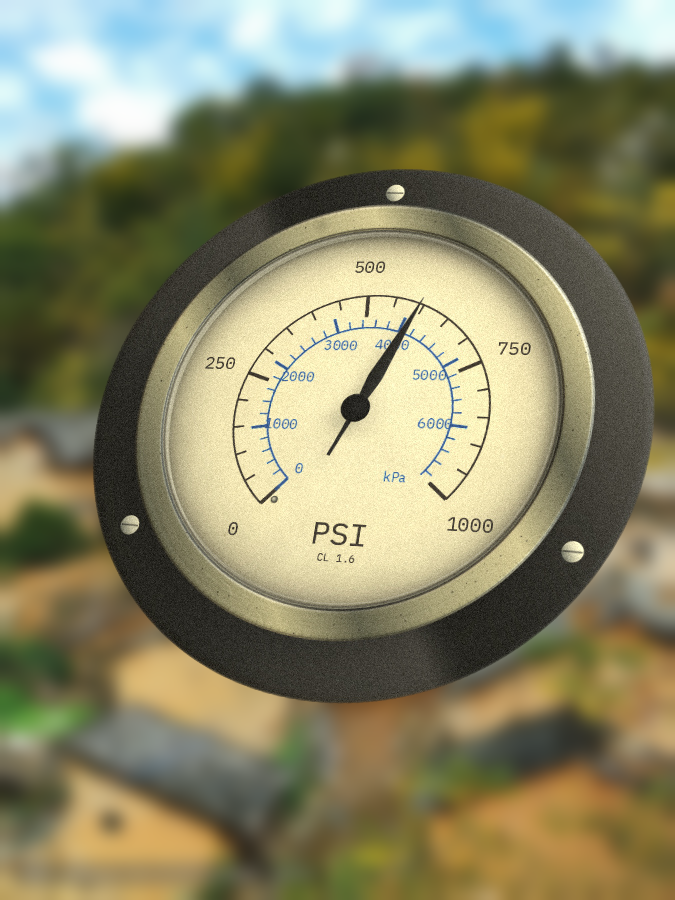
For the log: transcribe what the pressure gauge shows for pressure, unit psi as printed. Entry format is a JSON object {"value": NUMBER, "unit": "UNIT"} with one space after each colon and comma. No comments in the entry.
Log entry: {"value": 600, "unit": "psi"}
